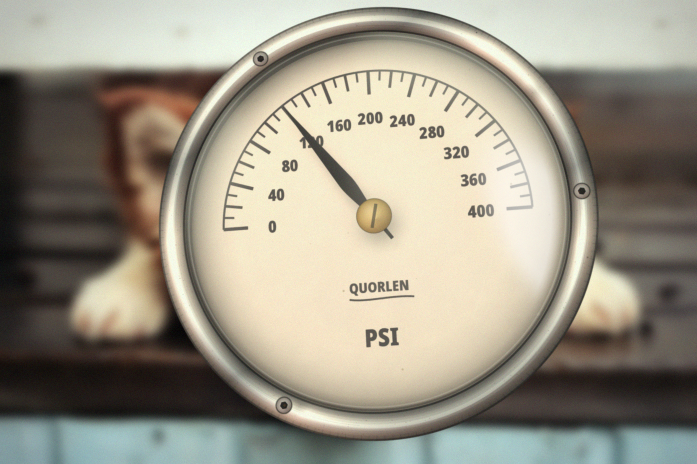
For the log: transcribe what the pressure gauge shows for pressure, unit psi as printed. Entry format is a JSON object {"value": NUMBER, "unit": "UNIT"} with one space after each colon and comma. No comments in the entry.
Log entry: {"value": 120, "unit": "psi"}
